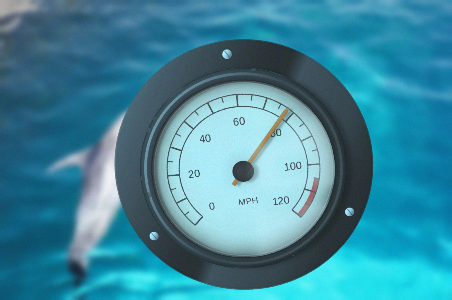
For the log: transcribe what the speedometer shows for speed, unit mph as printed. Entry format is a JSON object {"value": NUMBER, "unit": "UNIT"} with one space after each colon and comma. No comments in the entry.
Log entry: {"value": 77.5, "unit": "mph"}
